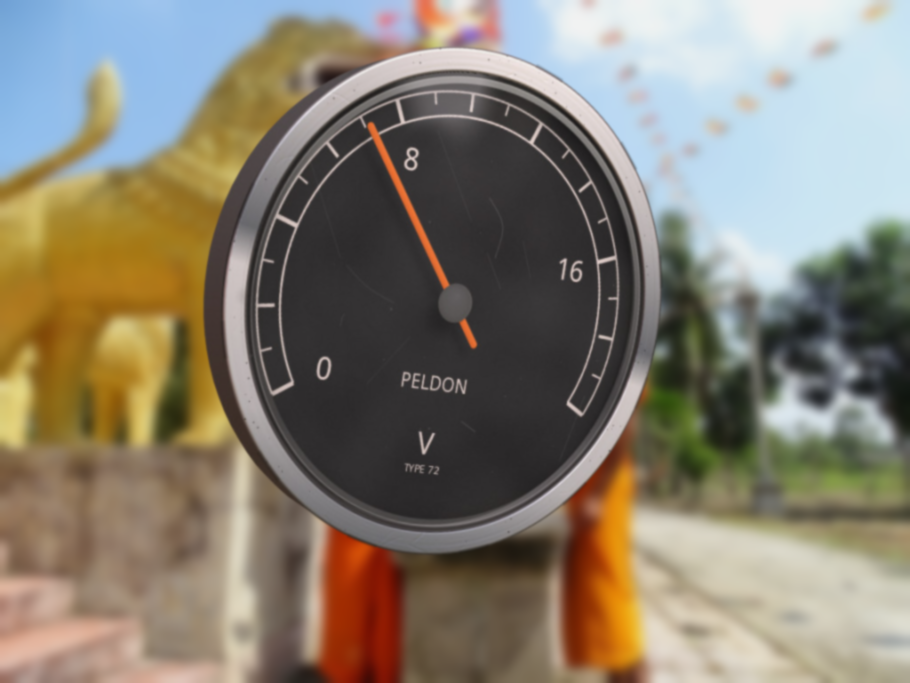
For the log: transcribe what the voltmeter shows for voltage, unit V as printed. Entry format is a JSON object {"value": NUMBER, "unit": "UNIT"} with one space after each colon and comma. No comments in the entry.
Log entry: {"value": 7, "unit": "V"}
